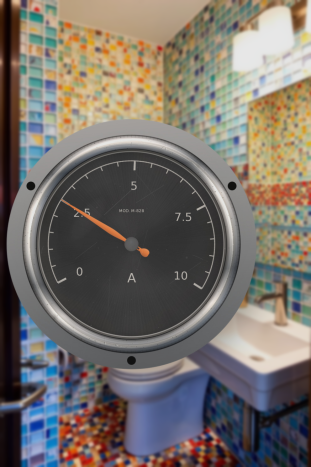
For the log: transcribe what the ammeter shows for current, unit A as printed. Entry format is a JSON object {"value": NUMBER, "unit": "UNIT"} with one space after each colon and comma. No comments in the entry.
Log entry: {"value": 2.5, "unit": "A"}
